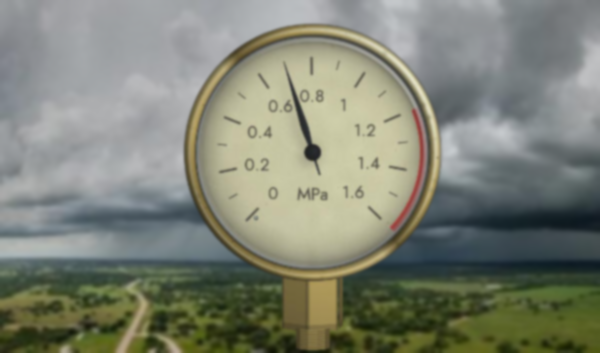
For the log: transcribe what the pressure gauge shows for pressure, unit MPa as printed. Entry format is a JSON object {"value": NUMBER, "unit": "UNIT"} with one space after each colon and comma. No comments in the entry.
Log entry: {"value": 0.7, "unit": "MPa"}
